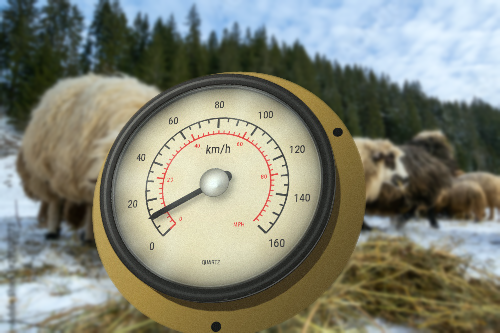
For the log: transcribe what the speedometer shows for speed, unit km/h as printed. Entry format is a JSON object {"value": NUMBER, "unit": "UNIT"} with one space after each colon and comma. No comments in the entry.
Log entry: {"value": 10, "unit": "km/h"}
